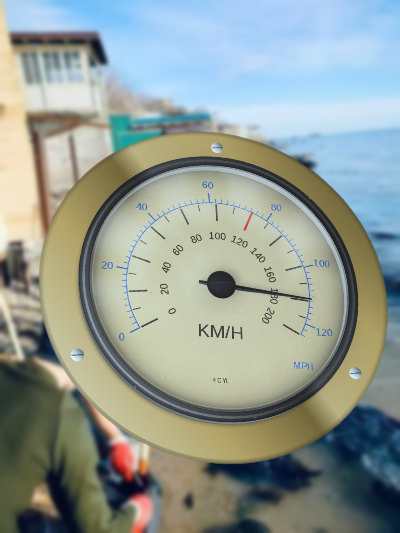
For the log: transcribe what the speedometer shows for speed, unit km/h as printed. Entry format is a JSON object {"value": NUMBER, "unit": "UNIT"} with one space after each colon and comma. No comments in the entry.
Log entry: {"value": 180, "unit": "km/h"}
